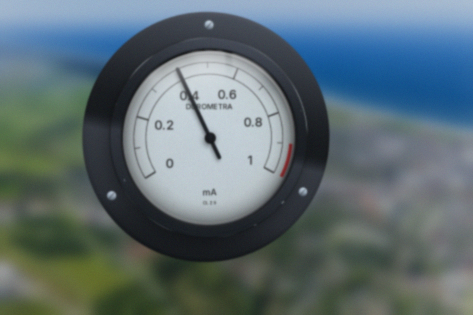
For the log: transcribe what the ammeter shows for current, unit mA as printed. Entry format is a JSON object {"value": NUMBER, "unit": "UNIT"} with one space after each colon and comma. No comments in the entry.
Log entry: {"value": 0.4, "unit": "mA"}
